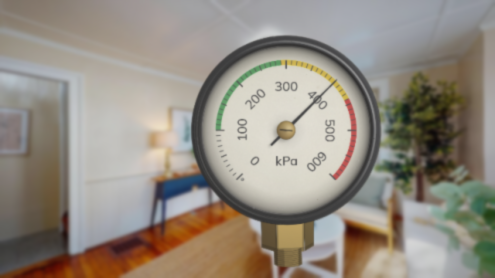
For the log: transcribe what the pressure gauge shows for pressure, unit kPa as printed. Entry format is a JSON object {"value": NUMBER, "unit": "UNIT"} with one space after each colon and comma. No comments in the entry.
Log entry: {"value": 400, "unit": "kPa"}
